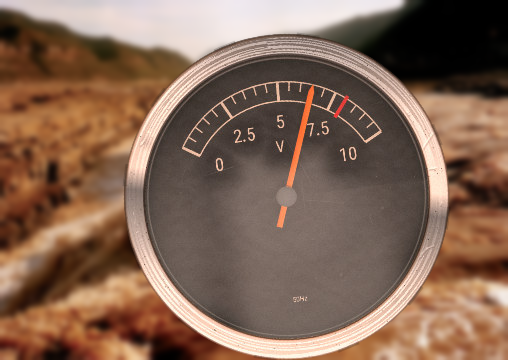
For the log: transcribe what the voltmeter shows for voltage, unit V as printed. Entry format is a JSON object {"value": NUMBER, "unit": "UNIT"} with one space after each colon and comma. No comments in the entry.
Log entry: {"value": 6.5, "unit": "V"}
